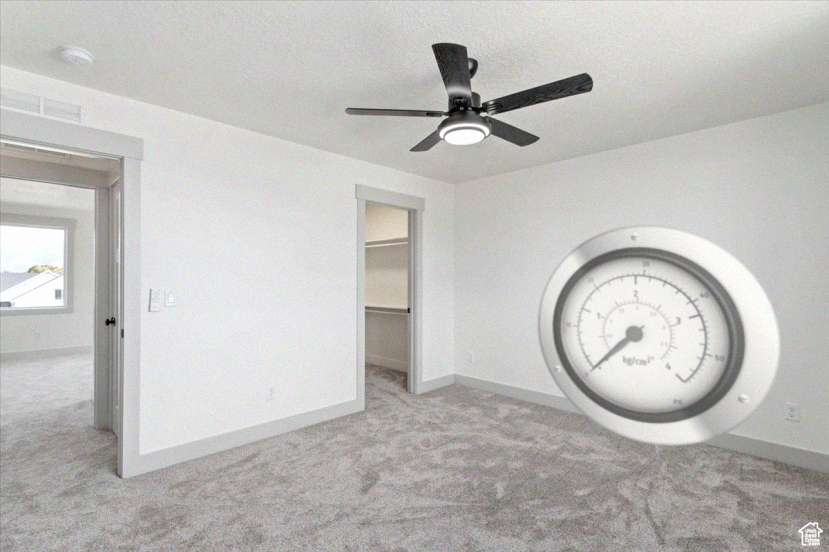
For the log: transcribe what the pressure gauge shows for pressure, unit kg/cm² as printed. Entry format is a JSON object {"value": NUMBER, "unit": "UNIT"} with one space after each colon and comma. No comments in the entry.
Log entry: {"value": 0, "unit": "kg/cm²"}
